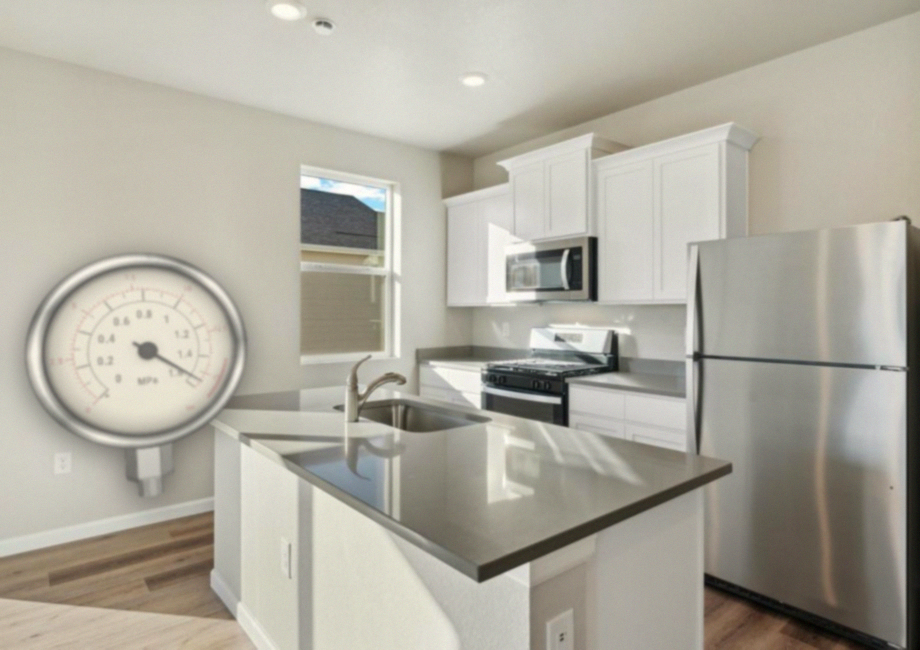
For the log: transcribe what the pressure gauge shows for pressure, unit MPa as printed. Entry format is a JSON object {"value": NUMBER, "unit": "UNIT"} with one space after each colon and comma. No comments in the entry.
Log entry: {"value": 1.55, "unit": "MPa"}
